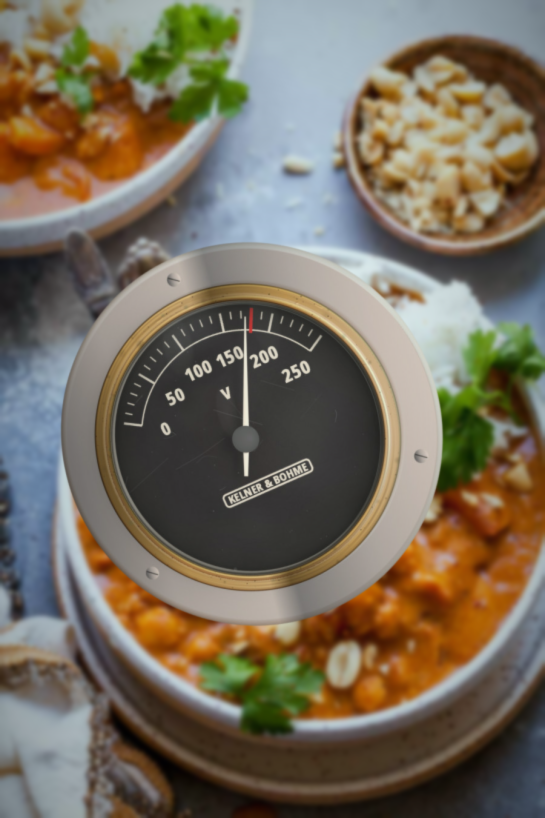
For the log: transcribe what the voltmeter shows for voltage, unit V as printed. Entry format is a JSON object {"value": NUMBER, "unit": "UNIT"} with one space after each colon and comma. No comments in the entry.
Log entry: {"value": 175, "unit": "V"}
